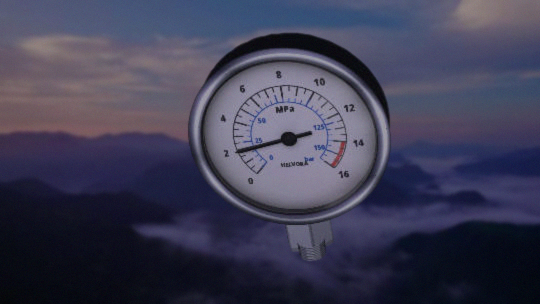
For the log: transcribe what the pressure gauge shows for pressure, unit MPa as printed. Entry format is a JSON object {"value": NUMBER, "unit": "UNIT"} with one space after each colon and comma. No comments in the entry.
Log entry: {"value": 2, "unit": "MPa"}
